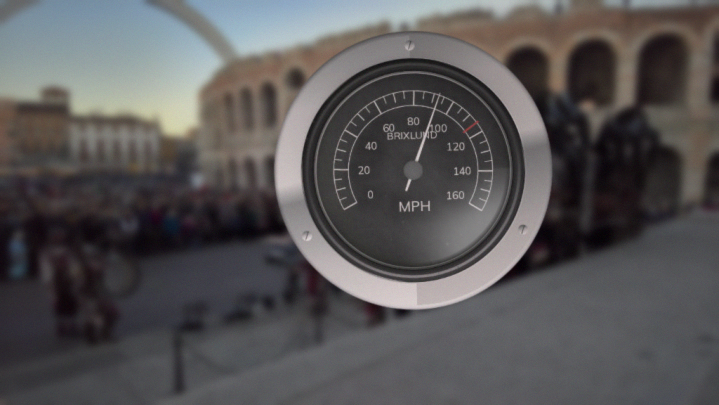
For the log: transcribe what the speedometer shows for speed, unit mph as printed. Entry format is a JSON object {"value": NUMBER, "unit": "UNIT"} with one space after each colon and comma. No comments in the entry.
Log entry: {"value": 92.5, "unit": "mph"}
